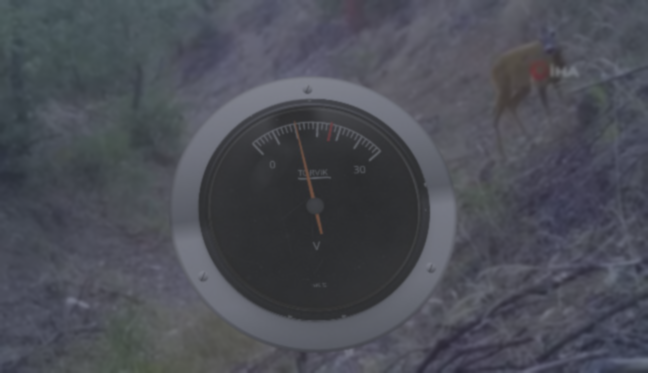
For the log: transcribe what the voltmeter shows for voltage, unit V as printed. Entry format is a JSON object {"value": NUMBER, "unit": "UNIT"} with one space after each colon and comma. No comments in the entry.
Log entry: {"value": 10, "unit": "V"}
